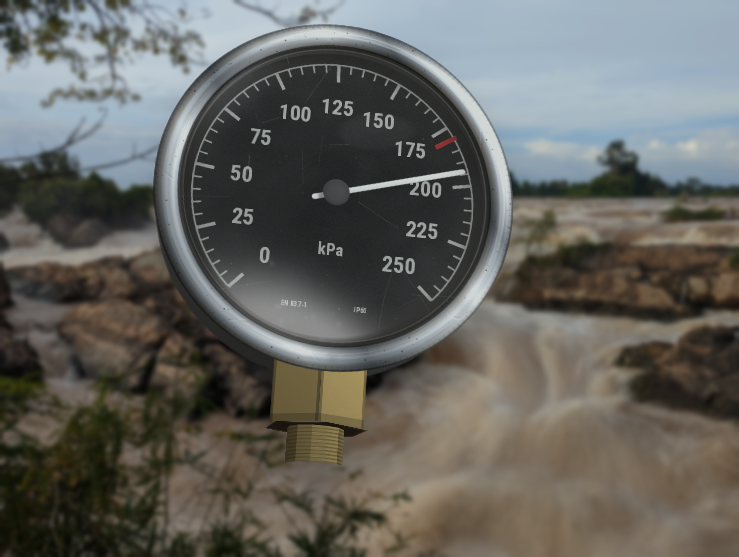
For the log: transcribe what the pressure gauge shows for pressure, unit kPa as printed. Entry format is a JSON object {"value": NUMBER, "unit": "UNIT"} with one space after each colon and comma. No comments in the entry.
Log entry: {"value": 195, "unit": "kPa"}
